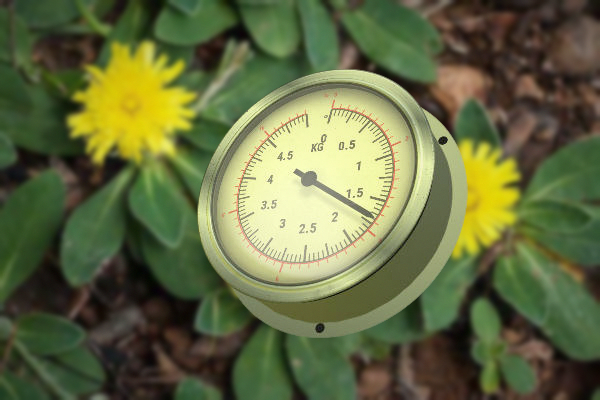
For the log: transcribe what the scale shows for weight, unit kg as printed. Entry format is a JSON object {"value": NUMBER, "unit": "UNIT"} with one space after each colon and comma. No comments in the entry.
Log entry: {"value": 1.7, "unit": "kg"}
